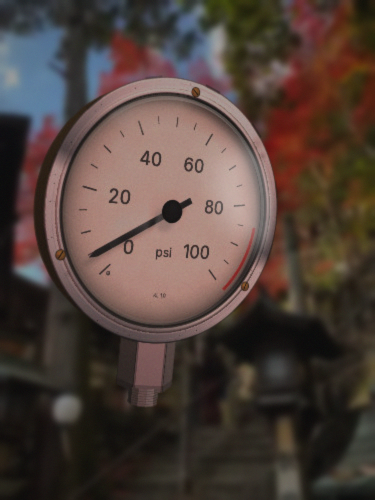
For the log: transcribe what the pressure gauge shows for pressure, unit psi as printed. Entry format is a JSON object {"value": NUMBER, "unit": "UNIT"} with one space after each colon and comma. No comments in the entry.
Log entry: {"value": 5, "unit": "psi"}
